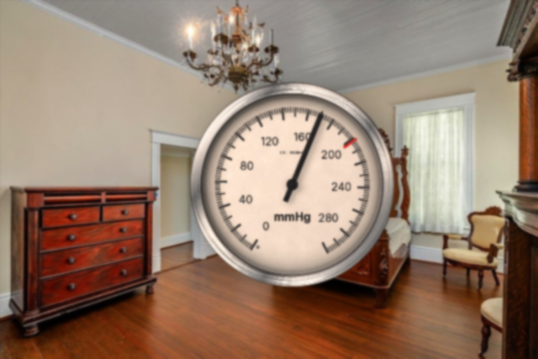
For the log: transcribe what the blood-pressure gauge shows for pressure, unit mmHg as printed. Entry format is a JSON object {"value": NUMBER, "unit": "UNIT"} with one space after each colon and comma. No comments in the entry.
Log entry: {"value": 170, "unit": "mmHg"}
